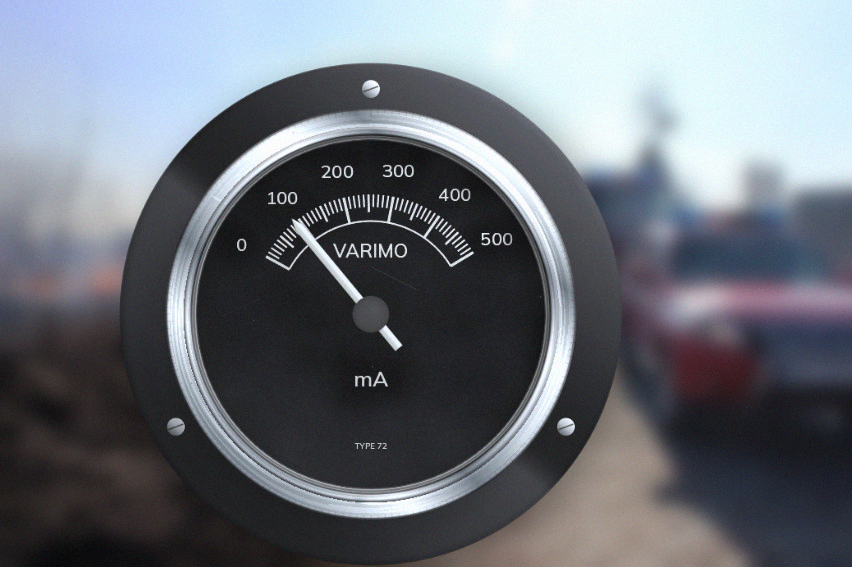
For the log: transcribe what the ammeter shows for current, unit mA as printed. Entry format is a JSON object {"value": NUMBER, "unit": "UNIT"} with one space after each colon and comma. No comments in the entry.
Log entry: {"value": 90, "unit": "mA"}
